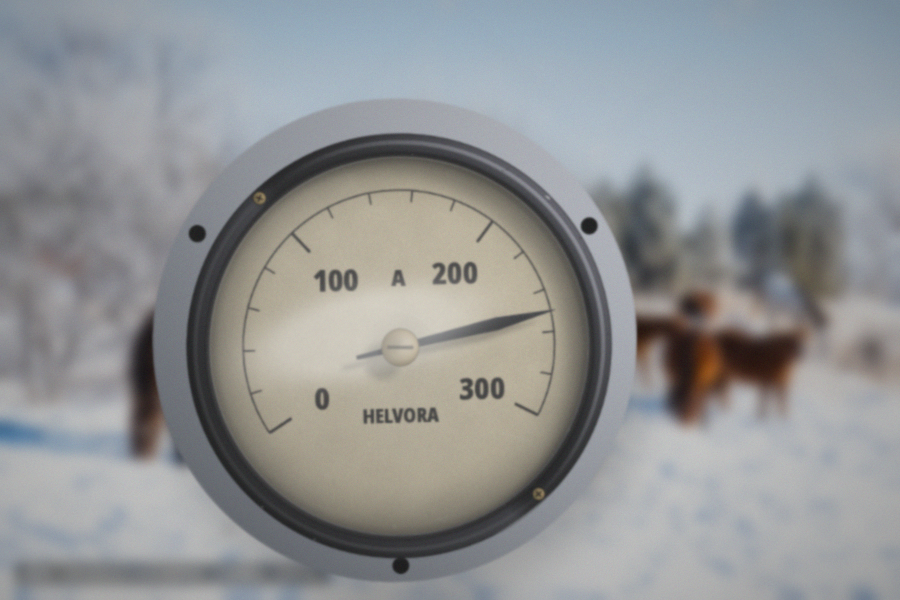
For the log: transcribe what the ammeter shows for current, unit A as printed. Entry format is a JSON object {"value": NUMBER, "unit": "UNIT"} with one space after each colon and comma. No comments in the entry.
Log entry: {"value": 250, "unit": "A"}
